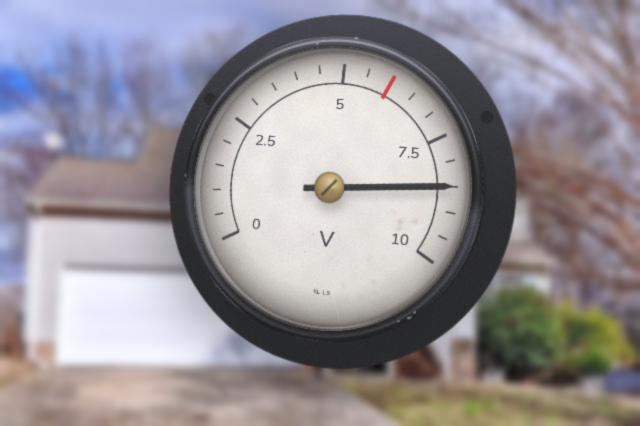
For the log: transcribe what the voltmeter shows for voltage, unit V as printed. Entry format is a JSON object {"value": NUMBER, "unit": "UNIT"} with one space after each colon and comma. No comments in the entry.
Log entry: {"value": 8.5, "unit": "V"}
